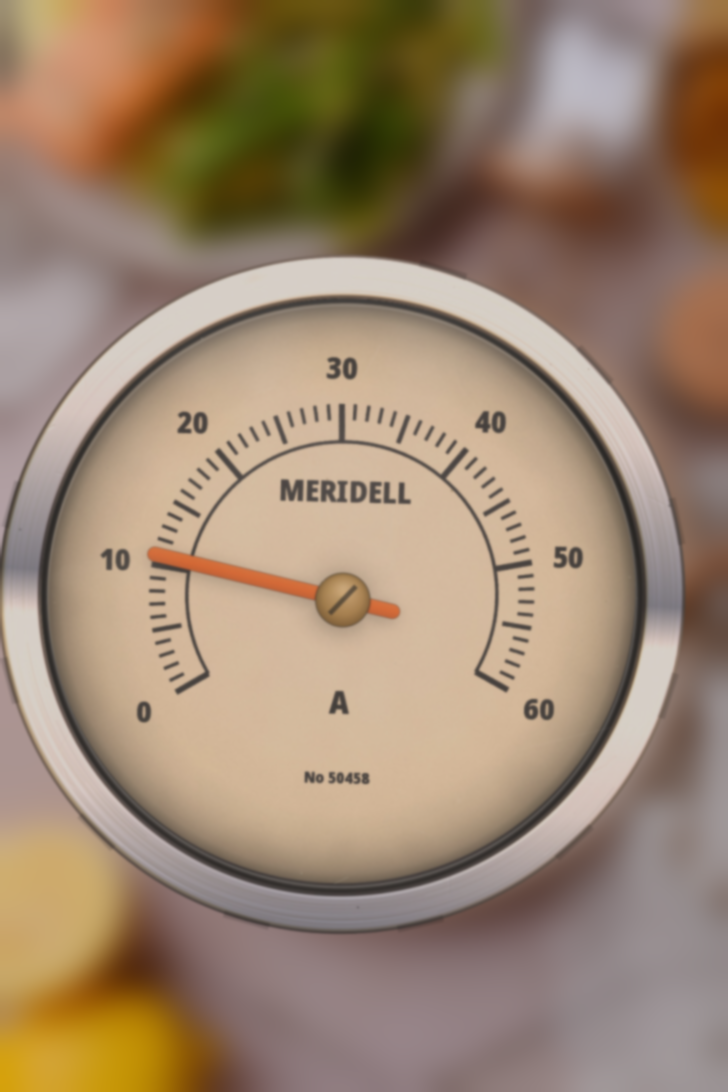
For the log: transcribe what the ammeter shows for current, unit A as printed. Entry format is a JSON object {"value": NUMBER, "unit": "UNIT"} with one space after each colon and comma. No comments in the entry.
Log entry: {"value": 11, "unit": "A"}
